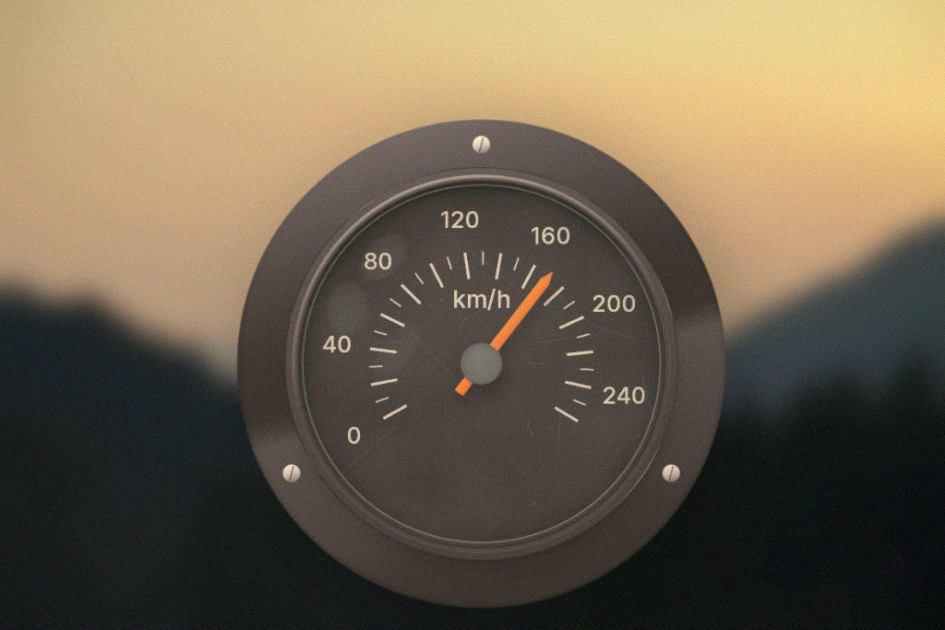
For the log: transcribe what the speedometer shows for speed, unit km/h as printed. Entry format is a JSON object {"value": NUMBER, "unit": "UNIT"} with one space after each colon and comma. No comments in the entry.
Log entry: {"value": 170, "unit": "km/h"}
